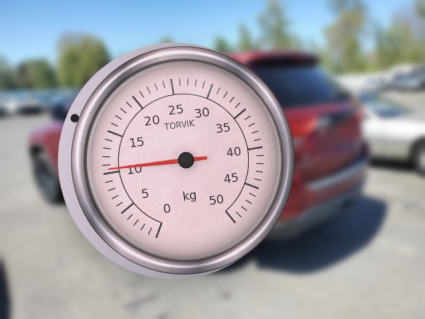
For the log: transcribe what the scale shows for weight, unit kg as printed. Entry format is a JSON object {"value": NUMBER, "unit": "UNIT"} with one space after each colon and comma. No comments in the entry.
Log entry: {"value": 10.5, "unit": "kg"}
